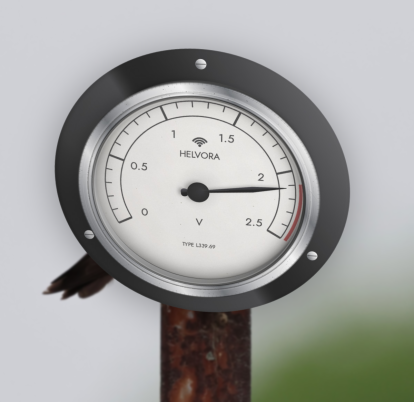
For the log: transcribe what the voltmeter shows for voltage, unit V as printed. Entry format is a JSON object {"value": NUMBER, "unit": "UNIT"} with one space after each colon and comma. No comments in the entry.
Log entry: {"value": 2.1, "unit": "V"}
